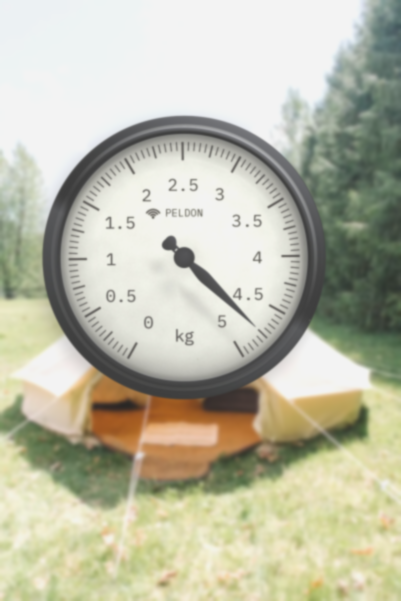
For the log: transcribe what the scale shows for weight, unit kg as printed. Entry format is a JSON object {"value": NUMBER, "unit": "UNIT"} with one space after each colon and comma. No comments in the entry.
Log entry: {"value": 4.75, "unit": "kg"}
